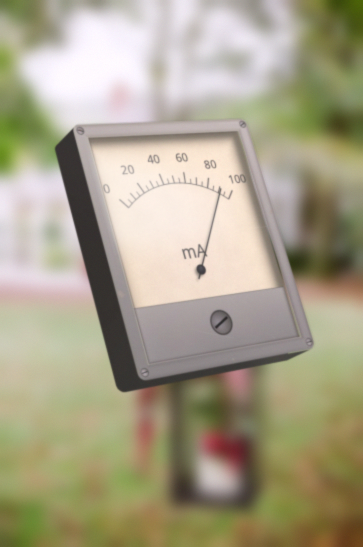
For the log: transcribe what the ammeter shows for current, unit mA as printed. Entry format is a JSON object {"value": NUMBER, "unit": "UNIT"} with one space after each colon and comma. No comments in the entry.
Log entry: {"value": 90, "unit": "mA"}
